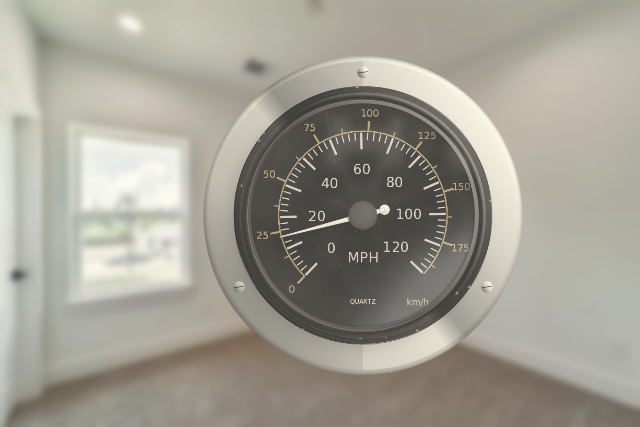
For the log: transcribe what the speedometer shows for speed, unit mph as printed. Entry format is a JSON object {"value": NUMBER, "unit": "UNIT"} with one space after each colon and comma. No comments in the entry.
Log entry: {"value": 14, "unit": "mph"}
